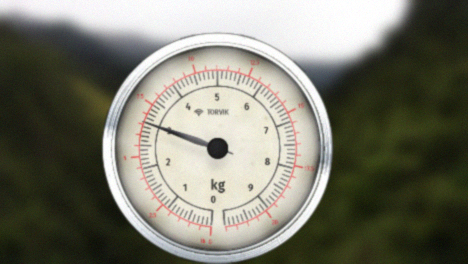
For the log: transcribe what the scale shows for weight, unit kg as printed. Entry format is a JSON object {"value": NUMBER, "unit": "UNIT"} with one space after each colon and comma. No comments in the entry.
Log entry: {"value": 3, "unit": "kg"}
